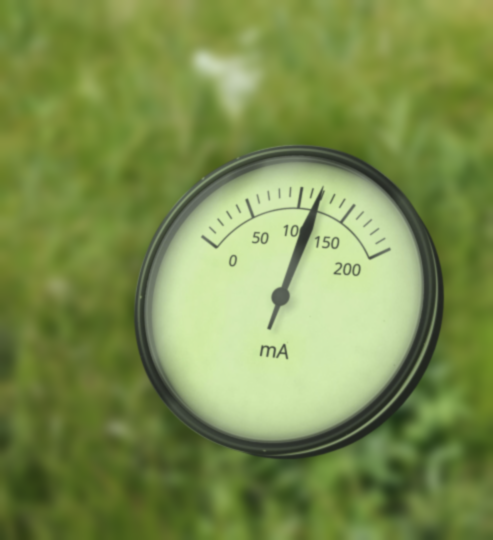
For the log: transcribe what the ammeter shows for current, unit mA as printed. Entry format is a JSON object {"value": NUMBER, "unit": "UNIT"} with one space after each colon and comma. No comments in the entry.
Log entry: {"value": 120, "unit": "mA"}
